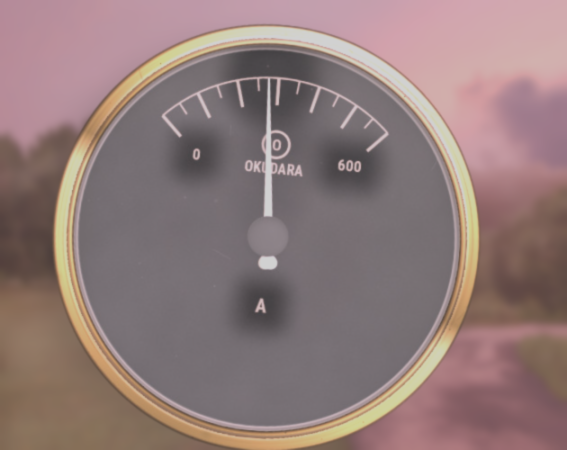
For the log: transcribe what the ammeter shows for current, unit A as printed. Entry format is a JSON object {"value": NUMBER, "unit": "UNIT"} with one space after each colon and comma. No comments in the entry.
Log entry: {"value": 275, "unit": "A"}
